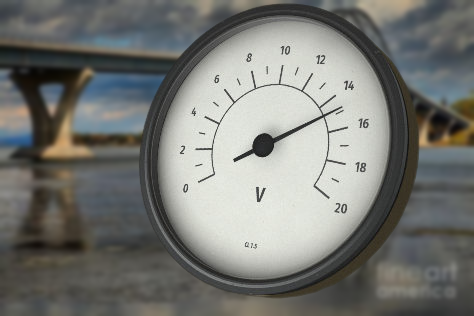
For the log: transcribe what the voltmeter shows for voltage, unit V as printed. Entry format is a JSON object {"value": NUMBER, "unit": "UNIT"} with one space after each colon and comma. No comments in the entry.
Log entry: {"value": 15, "unit": "V"}
